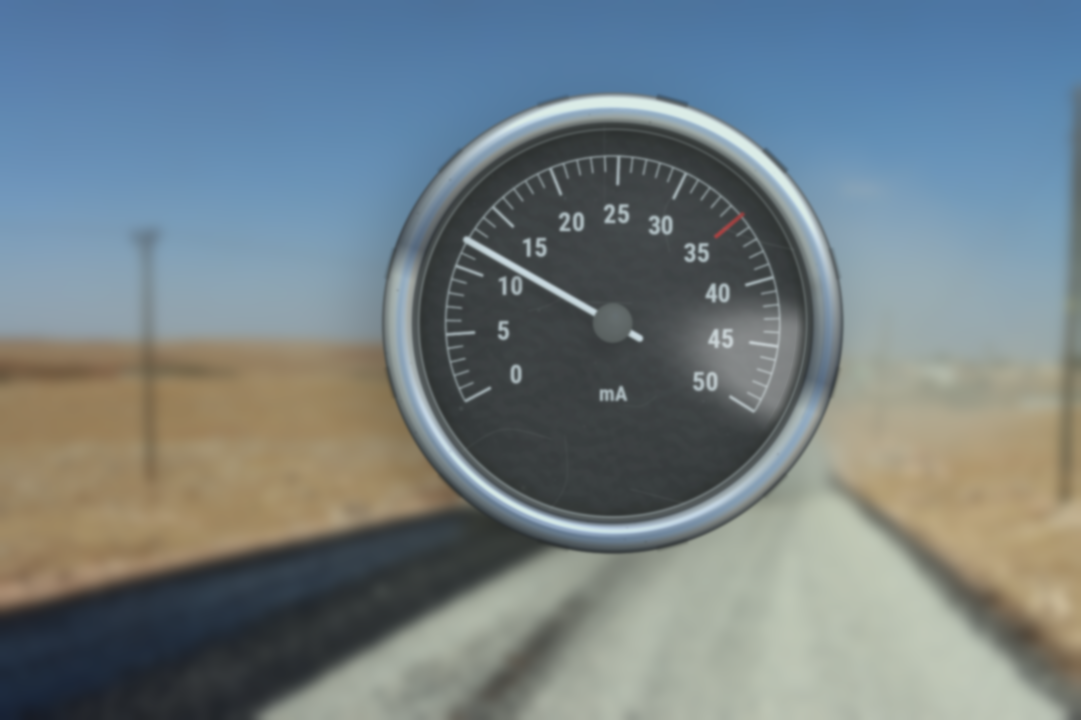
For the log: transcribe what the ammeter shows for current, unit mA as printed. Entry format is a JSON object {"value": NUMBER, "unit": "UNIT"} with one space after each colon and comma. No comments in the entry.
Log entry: {"value": 12, "unit": "mA"}
